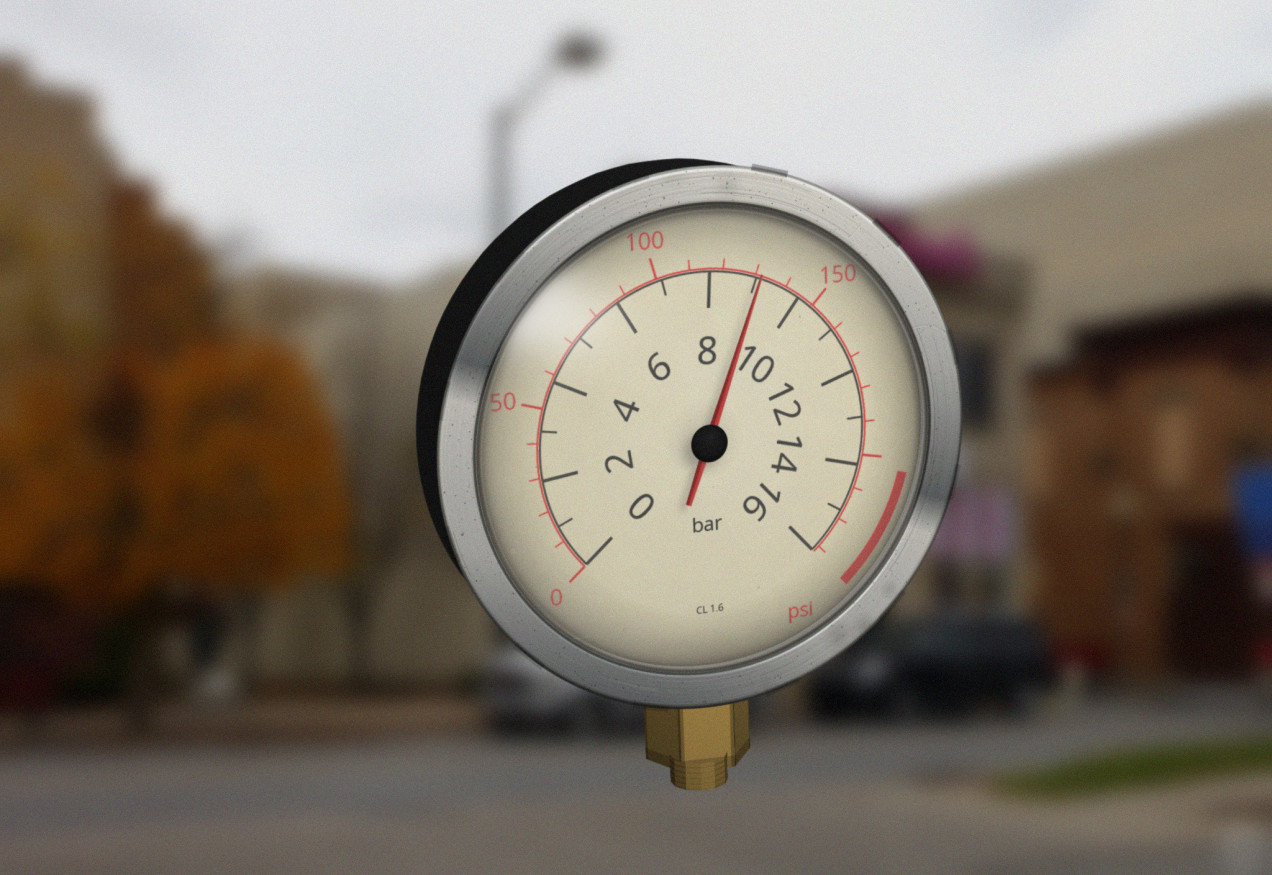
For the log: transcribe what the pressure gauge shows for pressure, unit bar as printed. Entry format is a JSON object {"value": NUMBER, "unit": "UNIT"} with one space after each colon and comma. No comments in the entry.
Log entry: {"value": 9, "unit": "bar"}
